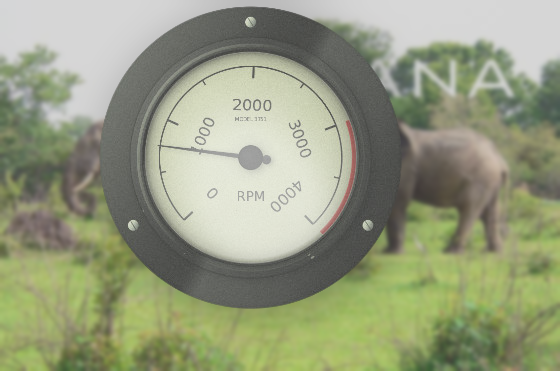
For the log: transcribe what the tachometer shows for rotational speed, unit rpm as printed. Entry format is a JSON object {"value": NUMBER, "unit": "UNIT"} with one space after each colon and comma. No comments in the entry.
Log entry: {"value": 750, "unit": "rpm"}
